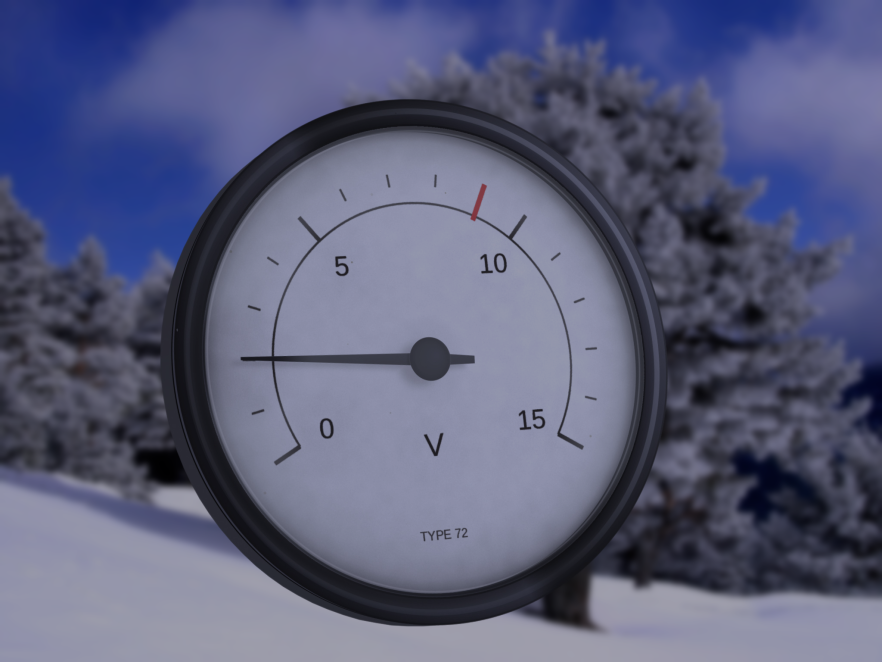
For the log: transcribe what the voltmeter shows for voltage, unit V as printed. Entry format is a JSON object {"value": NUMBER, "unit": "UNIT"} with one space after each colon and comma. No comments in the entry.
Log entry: {"value": 2, "unit": "V"}
